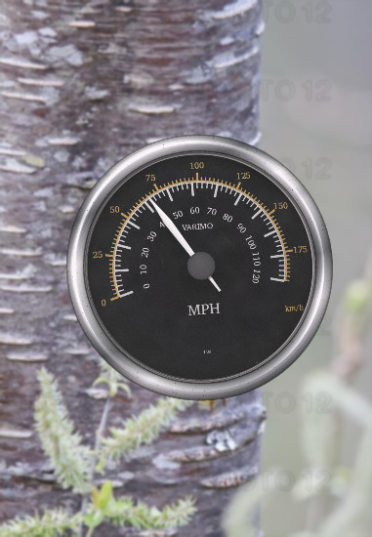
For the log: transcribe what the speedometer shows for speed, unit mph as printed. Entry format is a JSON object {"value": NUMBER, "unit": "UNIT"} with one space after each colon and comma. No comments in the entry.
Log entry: {"value": 42, "unit": "mph"}
